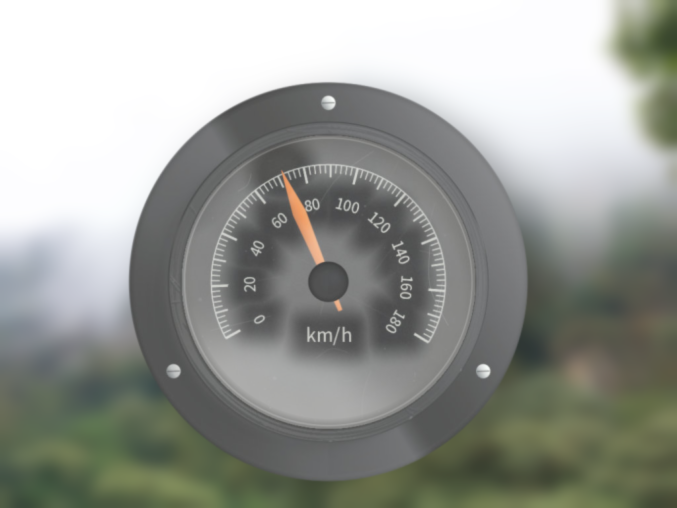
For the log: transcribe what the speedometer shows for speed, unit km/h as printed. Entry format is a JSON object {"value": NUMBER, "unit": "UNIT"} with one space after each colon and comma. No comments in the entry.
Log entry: {"value": 72, "unit": "km/h"}
